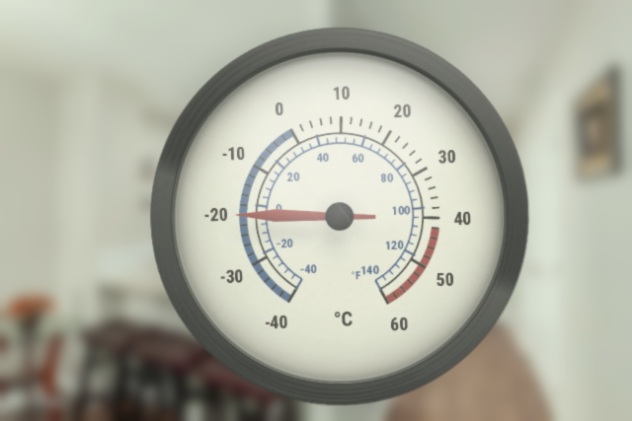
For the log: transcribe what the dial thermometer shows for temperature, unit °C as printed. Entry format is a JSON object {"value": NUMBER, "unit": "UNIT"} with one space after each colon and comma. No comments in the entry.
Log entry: {"value": -20, "unit": "°C"}
